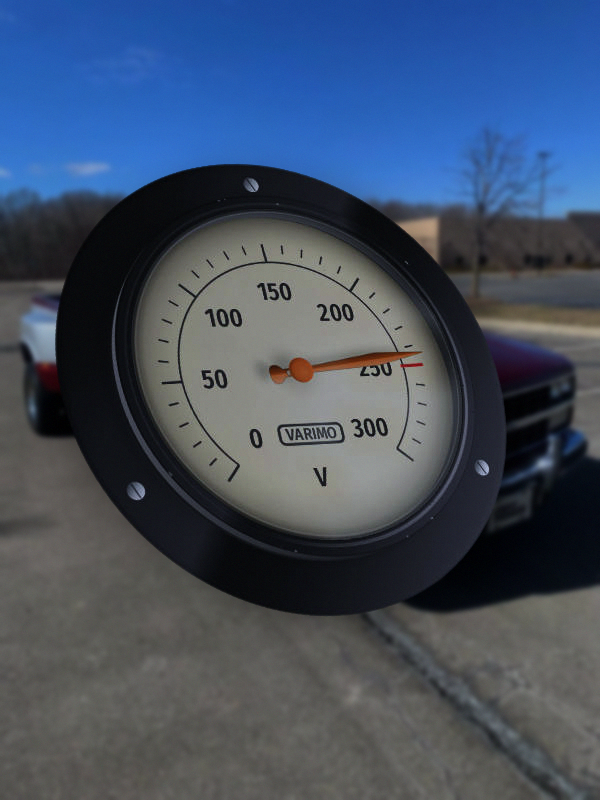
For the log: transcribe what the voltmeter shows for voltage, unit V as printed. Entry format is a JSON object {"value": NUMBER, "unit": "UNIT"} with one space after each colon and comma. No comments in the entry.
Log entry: {"value": 245, "unit": "V"}
